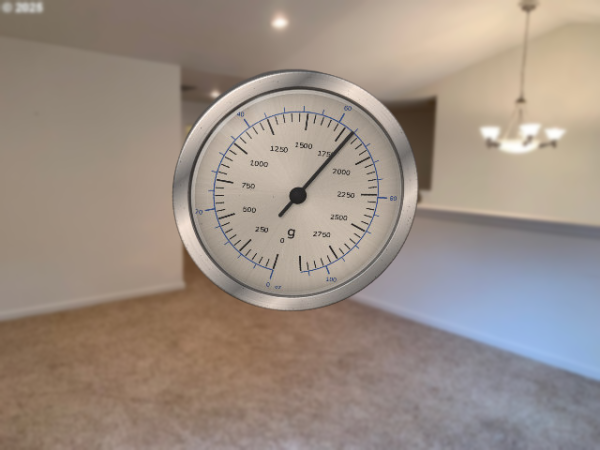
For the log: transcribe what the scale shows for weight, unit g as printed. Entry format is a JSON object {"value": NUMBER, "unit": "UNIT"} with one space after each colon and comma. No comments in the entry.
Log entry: {"value": 1800, "unit": "g"}
